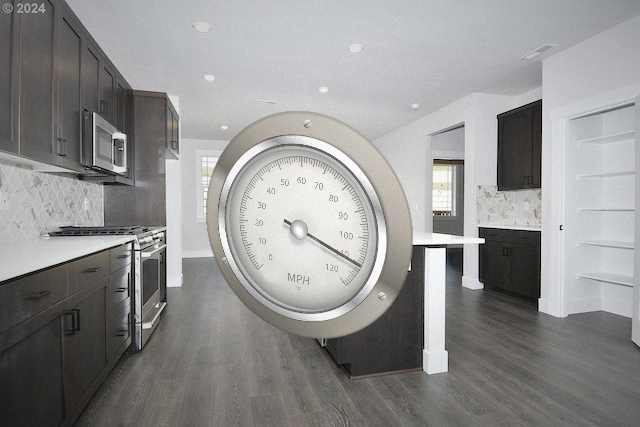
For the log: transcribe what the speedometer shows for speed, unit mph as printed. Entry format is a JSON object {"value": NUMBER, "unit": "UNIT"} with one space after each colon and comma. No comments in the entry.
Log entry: {"value": 110, "unit": "mph"}
